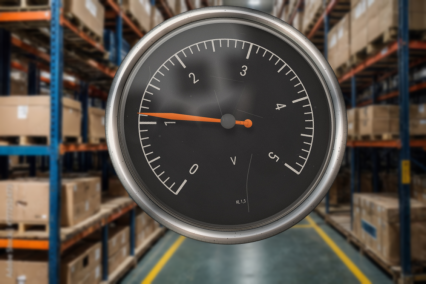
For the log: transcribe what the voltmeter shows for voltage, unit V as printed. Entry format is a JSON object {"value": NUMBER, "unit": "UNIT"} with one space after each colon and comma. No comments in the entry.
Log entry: {"value": 1.1, "unit": "V"}
